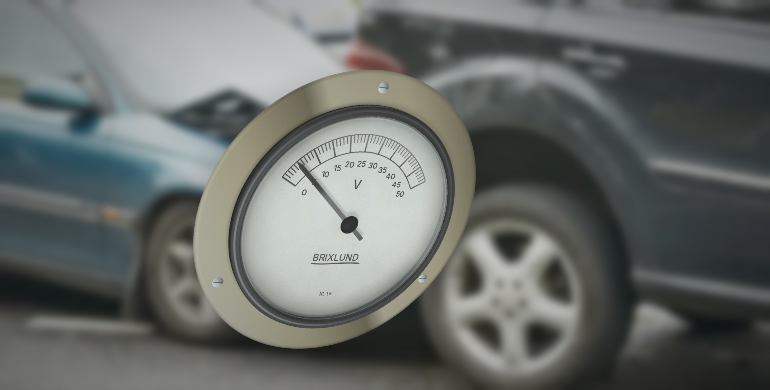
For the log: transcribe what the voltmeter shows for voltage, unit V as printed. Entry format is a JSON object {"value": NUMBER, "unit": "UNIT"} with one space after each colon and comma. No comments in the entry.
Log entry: {"value": 5, "unit": "V"}
